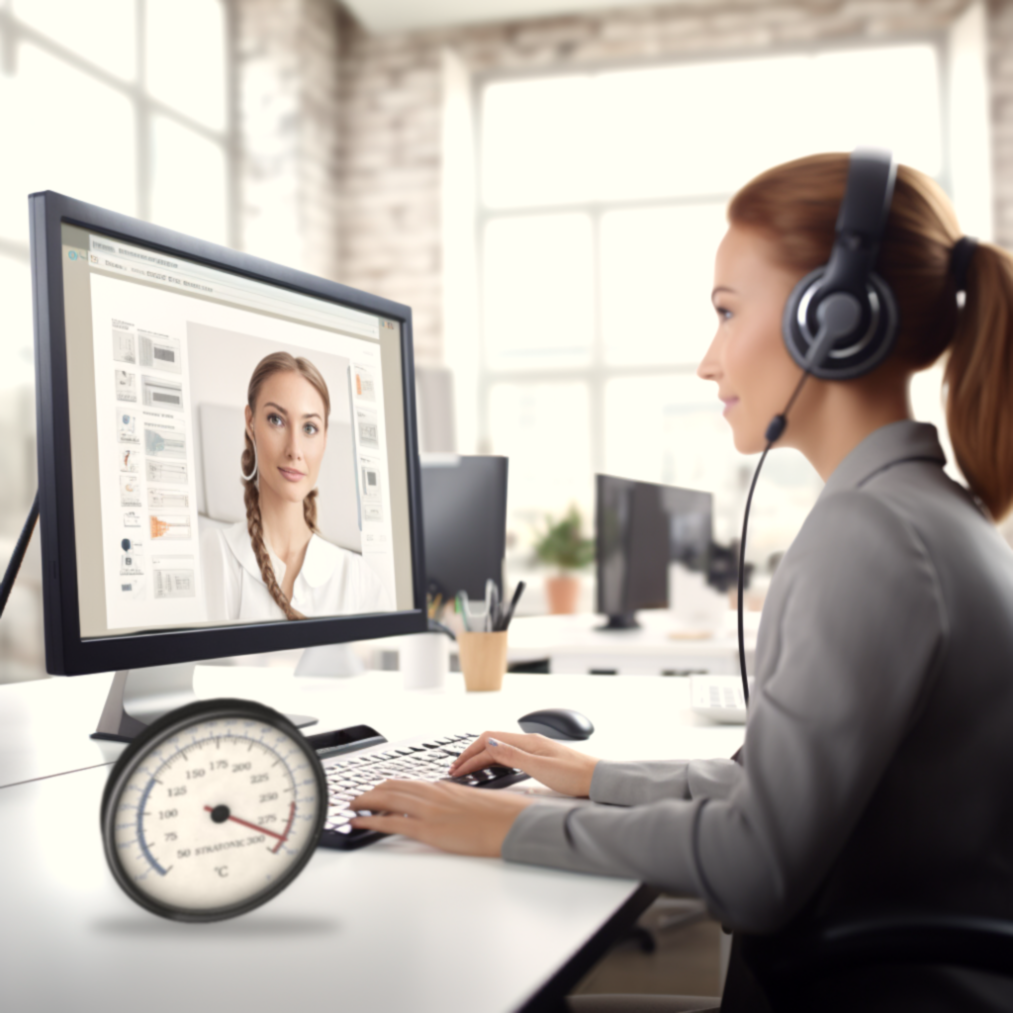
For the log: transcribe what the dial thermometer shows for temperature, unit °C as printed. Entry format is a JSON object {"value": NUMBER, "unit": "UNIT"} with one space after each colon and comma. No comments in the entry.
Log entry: {"value": 287.5, "unit": "°C"}
